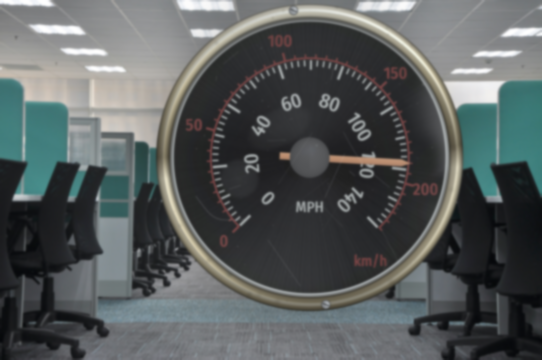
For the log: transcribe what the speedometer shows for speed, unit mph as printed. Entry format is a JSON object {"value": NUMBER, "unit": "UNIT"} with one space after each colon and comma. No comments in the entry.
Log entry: {"value": 118, "unit": "mph"}
